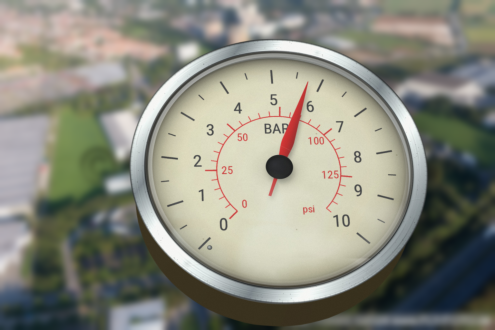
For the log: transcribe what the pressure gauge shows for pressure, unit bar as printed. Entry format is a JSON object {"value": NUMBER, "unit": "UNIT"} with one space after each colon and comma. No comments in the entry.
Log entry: {"value": 5.75, "unit": "bar"}
